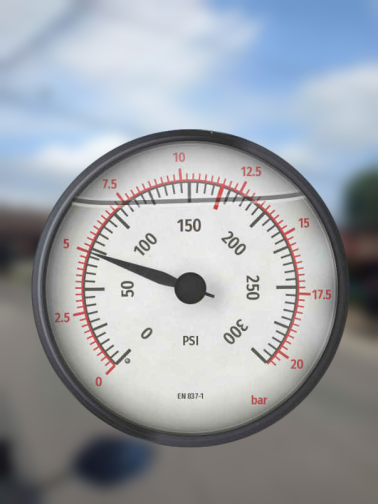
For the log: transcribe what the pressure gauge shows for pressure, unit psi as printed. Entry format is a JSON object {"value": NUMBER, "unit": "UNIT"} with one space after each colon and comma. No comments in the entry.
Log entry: {"value": 72.5, "unit": "psi"}
